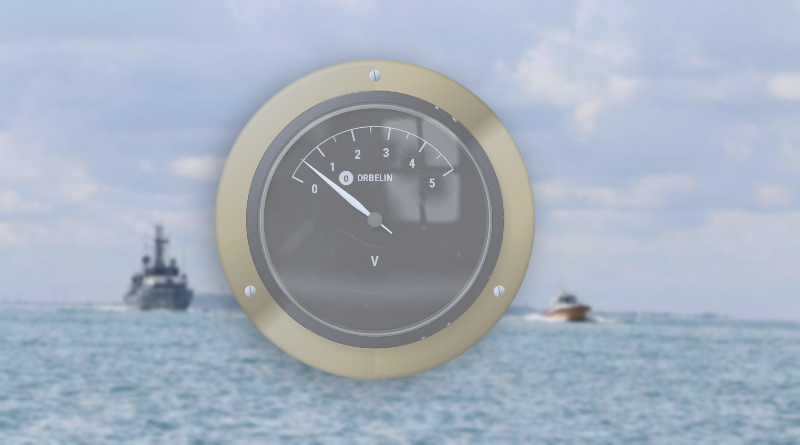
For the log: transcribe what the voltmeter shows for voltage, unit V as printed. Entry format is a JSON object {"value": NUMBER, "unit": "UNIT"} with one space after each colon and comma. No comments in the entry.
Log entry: {"value": 0.5, "unit": "V"}
